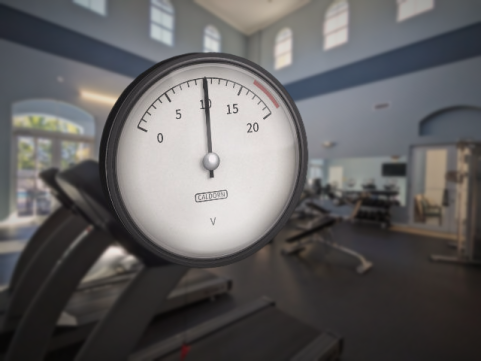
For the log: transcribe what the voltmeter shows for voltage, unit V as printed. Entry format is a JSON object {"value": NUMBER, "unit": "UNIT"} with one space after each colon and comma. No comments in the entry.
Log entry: {"value": 10, "unit": "V"}
